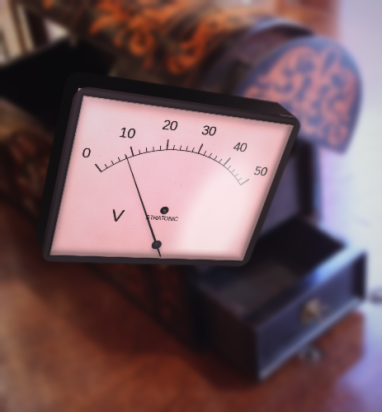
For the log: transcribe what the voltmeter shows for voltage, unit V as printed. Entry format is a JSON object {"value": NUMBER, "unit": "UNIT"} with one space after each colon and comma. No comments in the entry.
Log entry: {"value": 8, "unit": "V"}
